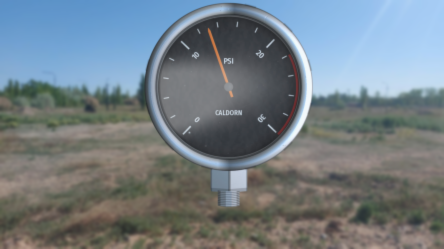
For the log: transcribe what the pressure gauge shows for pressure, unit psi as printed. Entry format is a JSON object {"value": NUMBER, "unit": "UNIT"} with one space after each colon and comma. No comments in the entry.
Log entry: {"value": 13, "unit": "psi"}
